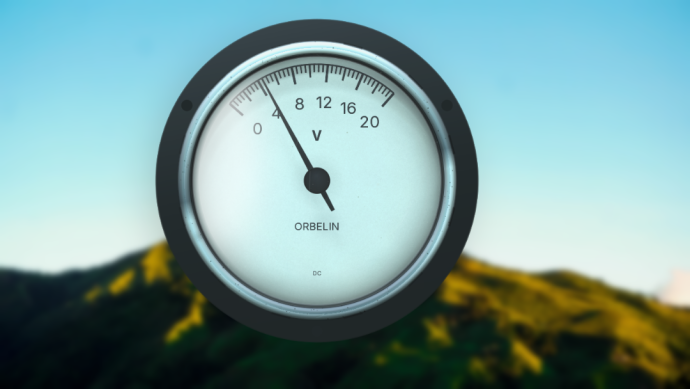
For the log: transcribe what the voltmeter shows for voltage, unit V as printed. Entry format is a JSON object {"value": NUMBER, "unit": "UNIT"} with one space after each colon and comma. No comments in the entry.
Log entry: {"value": 4.5, "unit": "V"}
